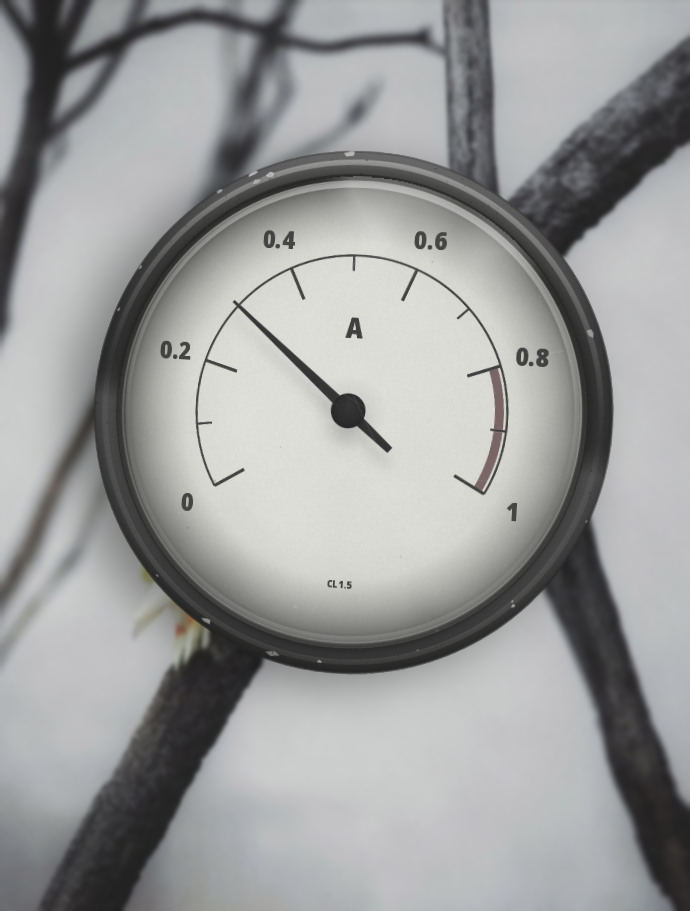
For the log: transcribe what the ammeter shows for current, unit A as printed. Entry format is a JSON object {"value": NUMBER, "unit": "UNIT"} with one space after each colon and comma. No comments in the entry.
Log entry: {"value": 0.3, "unit": "A"}
